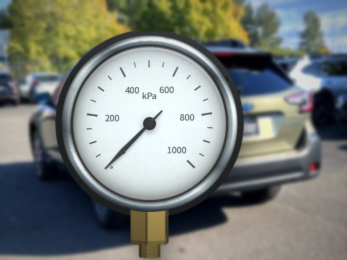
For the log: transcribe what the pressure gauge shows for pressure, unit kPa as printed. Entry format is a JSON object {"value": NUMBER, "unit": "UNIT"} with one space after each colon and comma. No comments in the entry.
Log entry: {"value": 0, "unit": "kPa"}
